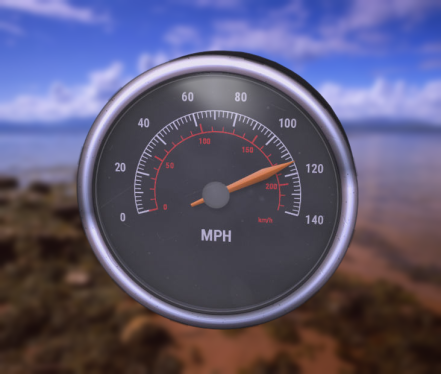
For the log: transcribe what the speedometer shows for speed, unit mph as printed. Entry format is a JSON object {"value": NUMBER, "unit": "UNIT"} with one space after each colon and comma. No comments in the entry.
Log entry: {"value": 114, "unit": "mph"}
